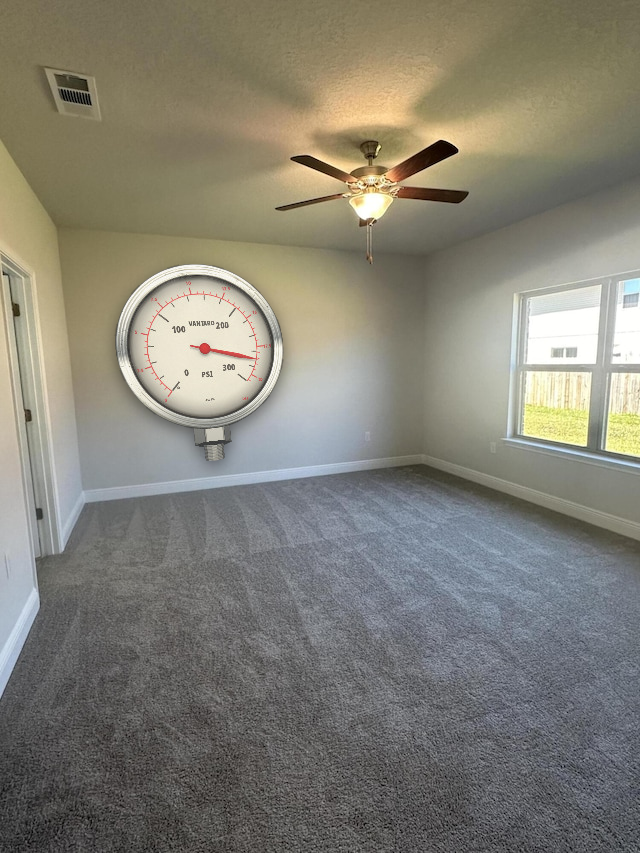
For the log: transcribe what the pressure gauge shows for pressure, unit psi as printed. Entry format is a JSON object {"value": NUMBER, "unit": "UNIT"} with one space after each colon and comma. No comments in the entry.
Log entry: {"value": 270, "unit": "psi"}
